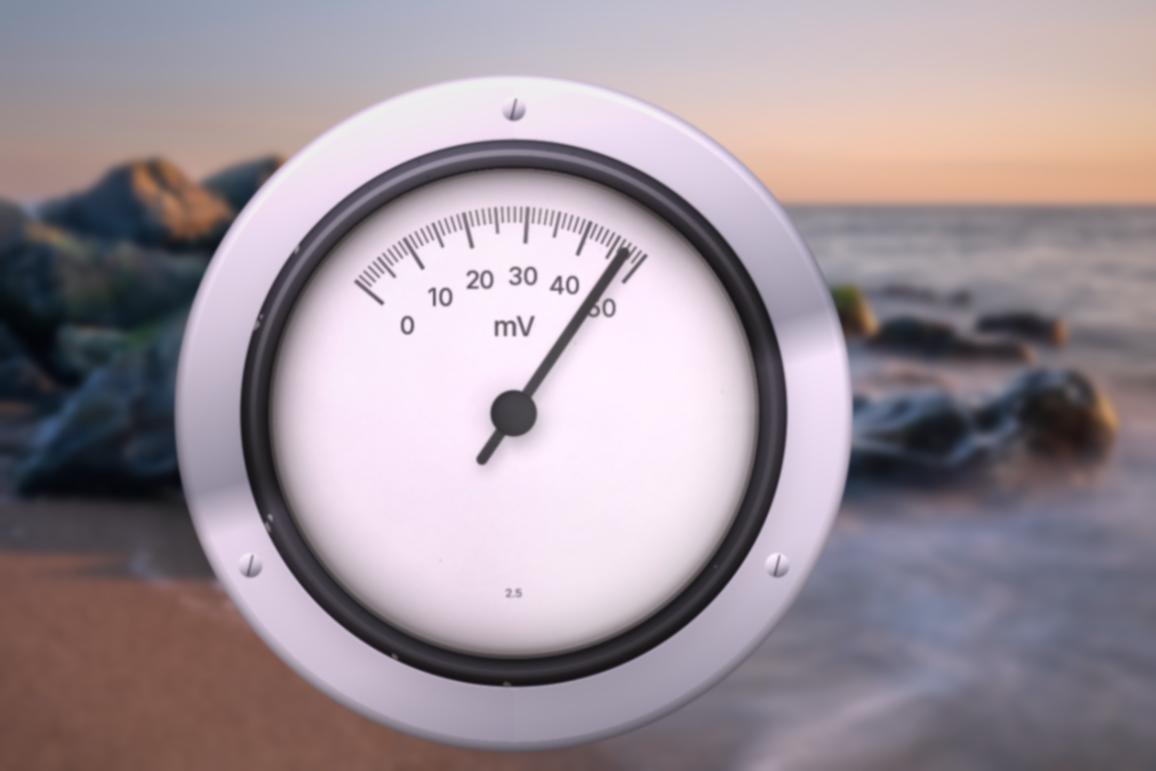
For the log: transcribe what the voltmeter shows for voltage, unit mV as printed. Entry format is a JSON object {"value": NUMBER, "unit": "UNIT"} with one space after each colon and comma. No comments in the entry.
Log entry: {"value": 47, "unit": "mV"}
